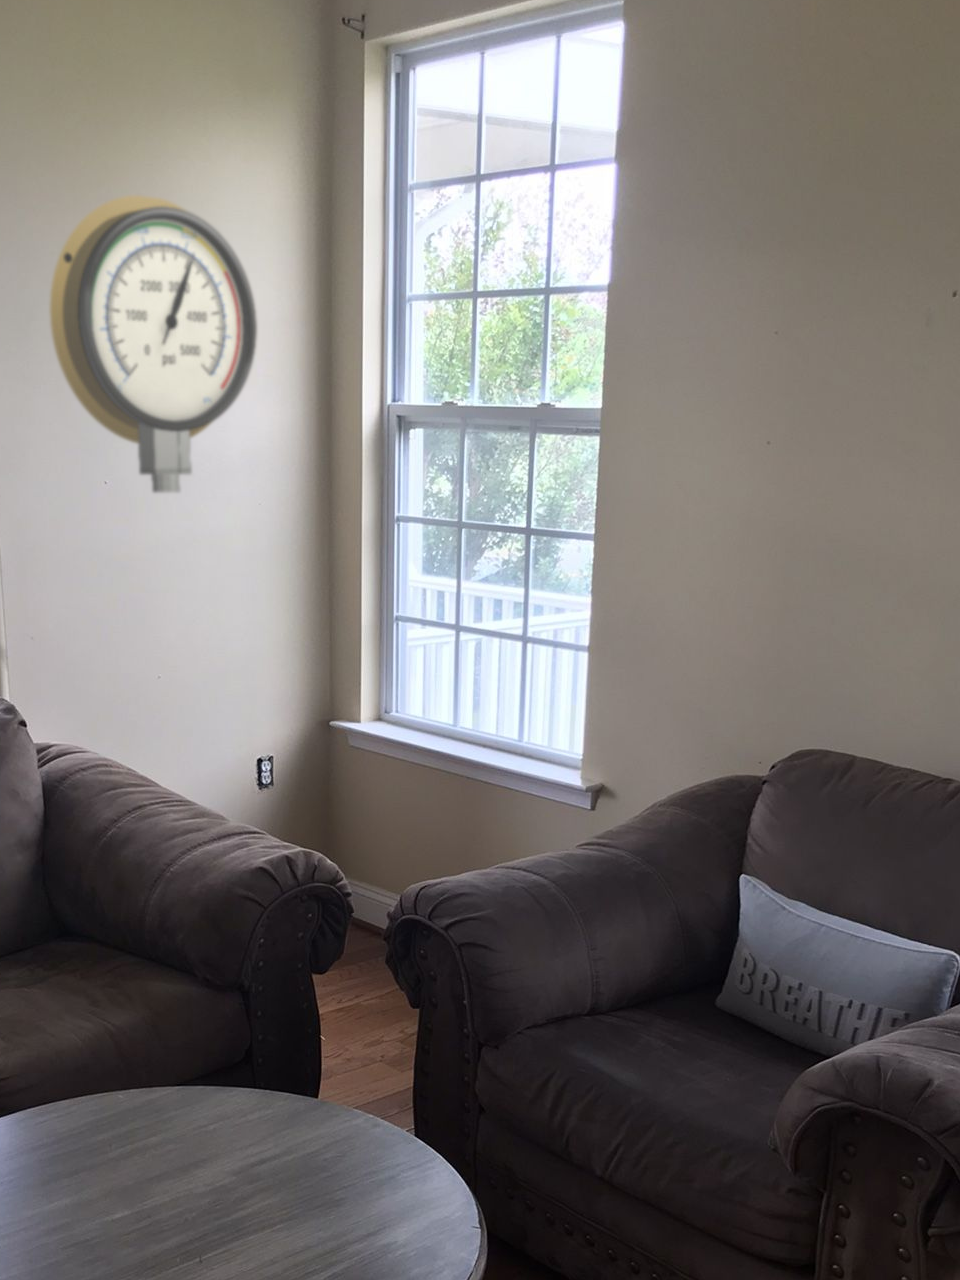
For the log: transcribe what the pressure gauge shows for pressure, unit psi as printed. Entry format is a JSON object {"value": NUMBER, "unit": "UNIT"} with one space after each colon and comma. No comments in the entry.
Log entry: {"value": 3000, "unit": "psi"}
